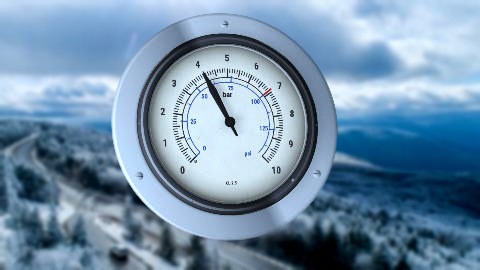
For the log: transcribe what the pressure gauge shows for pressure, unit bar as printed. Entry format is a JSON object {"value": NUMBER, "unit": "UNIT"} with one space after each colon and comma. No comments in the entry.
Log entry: {"value": 4, "unit": "bar"}
